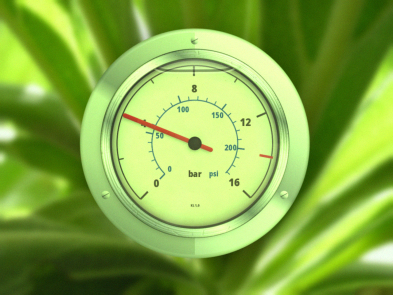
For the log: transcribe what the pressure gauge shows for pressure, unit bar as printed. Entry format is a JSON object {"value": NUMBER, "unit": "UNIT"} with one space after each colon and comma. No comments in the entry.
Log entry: {"value": 4, "unit": "bar"}
